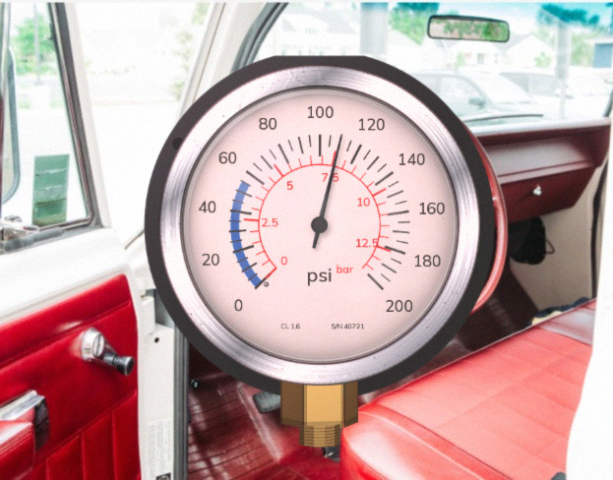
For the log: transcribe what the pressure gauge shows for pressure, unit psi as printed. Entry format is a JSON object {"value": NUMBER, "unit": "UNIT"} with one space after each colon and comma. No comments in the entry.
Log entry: {"value": 110, "unit": "psi"}
